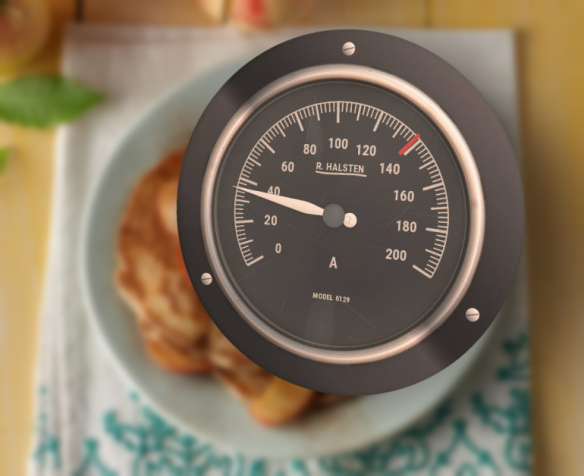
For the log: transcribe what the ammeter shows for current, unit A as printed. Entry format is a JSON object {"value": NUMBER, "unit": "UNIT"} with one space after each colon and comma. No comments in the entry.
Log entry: {"value": 36, "unit": "A"}
